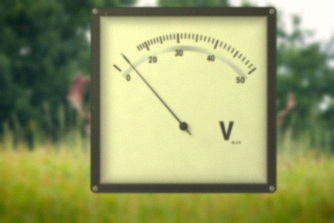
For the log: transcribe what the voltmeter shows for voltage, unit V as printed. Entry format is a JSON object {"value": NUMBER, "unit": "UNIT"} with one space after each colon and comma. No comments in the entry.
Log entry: {"value": 10, "unit": "V"}
